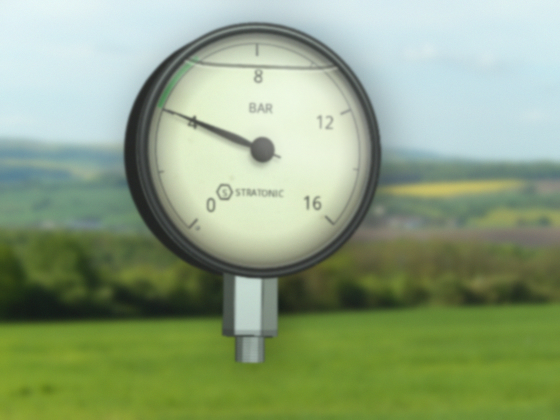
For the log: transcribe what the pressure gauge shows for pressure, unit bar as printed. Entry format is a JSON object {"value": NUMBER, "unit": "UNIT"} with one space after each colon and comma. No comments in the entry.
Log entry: {"value": 4, "unit": "bar"}
